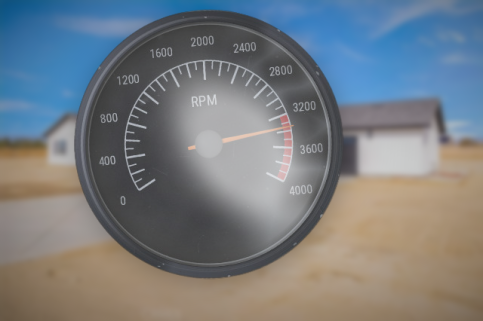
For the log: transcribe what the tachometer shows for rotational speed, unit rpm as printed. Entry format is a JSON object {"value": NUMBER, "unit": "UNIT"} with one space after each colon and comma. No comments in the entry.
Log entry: {"value": 3350, "unit": "rpm"}
